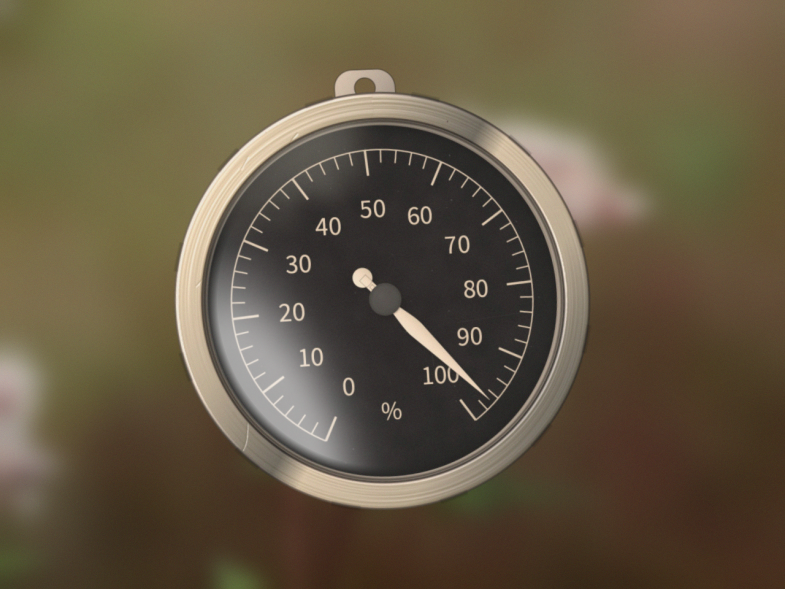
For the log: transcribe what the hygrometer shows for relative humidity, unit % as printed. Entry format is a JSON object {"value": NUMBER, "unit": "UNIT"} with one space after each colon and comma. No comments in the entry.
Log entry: {"value": 97, "unit": "%"}
